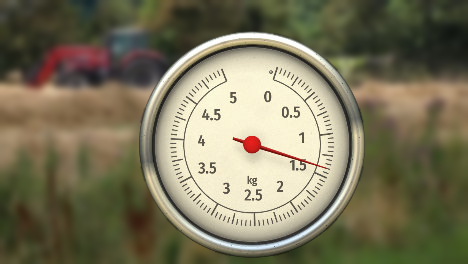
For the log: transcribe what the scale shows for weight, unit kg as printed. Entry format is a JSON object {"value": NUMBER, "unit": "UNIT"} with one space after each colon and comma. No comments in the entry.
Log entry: {"value": 1.4, "unit": "kg"}
